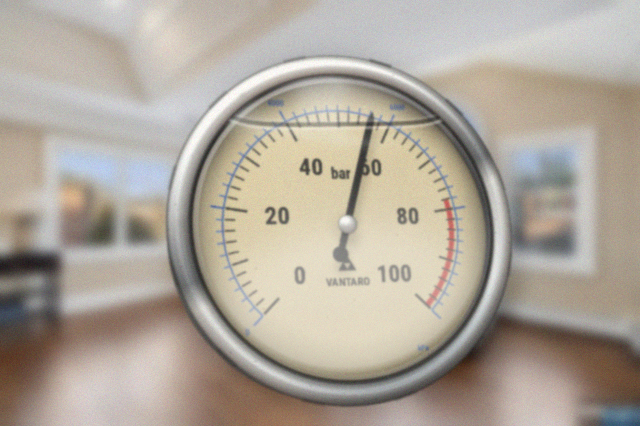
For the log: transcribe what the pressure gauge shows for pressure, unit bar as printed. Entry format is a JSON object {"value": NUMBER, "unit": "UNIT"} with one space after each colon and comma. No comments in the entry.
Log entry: {"value": 56, "unit": "bar"}
